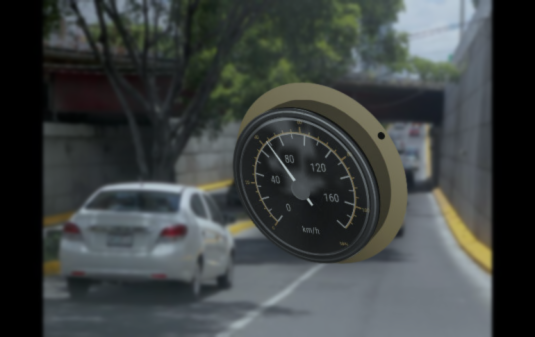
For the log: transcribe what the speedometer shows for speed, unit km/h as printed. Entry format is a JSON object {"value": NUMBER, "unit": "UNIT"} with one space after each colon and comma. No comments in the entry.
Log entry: {"value": 70, "unit": "km/h"}
